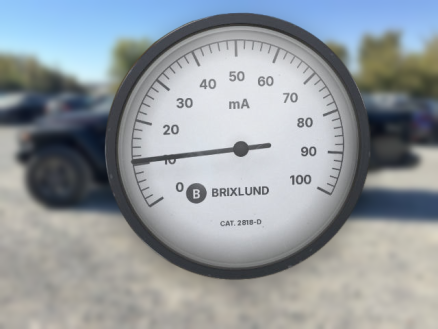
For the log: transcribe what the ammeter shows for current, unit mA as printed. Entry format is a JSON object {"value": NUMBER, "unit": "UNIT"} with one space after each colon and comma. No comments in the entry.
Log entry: {"value": 11, "unit": "mA"}
